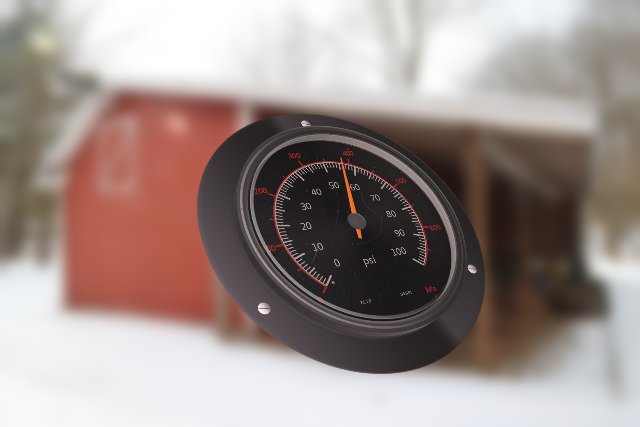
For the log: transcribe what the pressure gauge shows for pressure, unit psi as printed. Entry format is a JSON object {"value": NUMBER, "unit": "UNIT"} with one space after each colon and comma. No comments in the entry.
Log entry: {"value": 55, "unit": "psi"}
